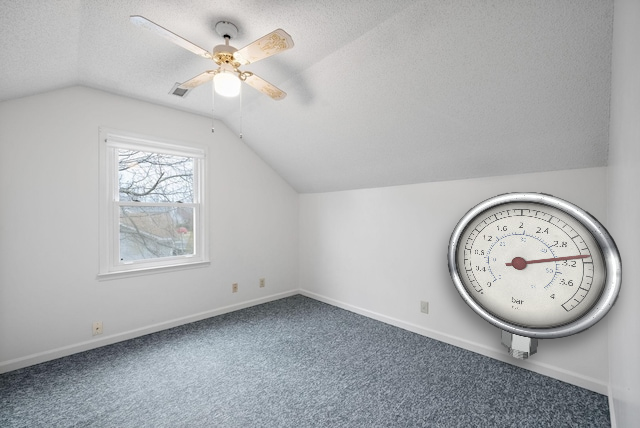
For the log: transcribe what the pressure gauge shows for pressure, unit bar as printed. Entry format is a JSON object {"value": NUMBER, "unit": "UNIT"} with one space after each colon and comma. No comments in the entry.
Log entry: {"value": 3.1, "unit": "bar"}
